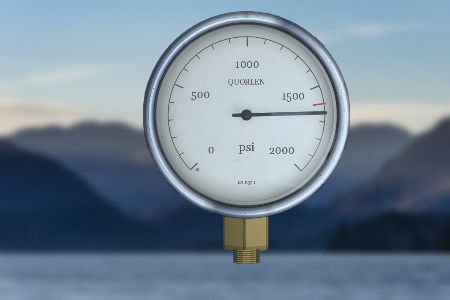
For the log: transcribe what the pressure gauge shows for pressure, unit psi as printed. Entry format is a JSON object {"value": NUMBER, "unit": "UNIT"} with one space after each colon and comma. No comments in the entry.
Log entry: {"value": 1650, "unit": "psi"}
